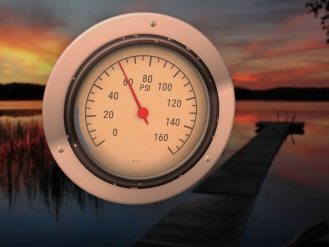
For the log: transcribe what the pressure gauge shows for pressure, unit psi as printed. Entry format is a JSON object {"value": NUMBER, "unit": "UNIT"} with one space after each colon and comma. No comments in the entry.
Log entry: {"value": 60, "unit": "psi"}
